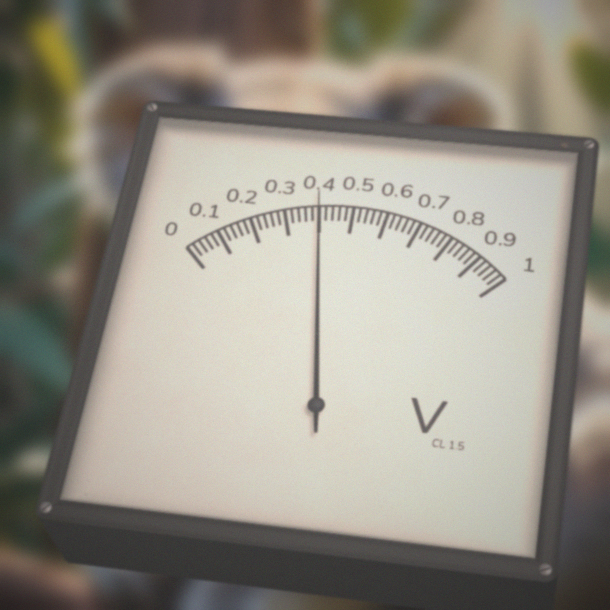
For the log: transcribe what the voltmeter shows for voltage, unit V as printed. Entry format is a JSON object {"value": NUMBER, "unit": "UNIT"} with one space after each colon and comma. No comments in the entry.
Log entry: {"value": 0.4, "unit": "V"}
